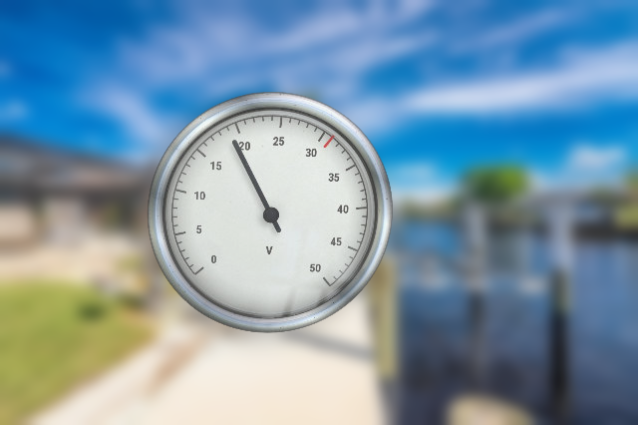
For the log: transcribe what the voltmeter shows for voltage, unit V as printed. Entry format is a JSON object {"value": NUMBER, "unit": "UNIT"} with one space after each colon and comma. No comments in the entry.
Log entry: {"value": 19, "unit": "V"}
